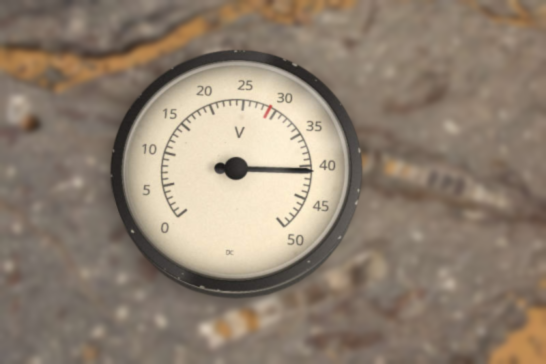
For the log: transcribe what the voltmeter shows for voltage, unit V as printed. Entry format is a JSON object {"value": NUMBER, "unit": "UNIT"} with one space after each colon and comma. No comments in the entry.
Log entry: {"value": 41, "unit": "V"}
